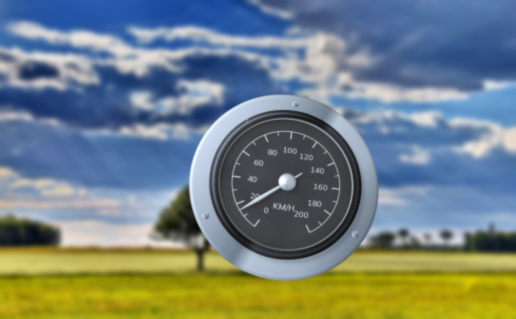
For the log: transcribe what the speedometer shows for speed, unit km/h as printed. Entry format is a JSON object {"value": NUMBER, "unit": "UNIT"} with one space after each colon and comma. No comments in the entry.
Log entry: {"value": 15, "unit": "km/h"}
